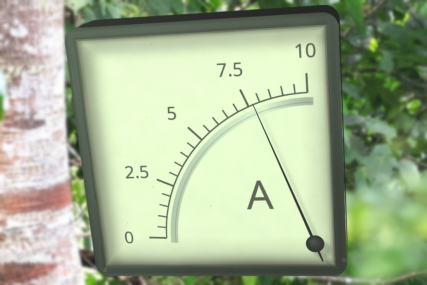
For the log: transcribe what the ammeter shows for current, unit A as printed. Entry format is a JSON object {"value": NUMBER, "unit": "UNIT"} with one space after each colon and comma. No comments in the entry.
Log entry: {"value": 7.75, "unit": "A"}
